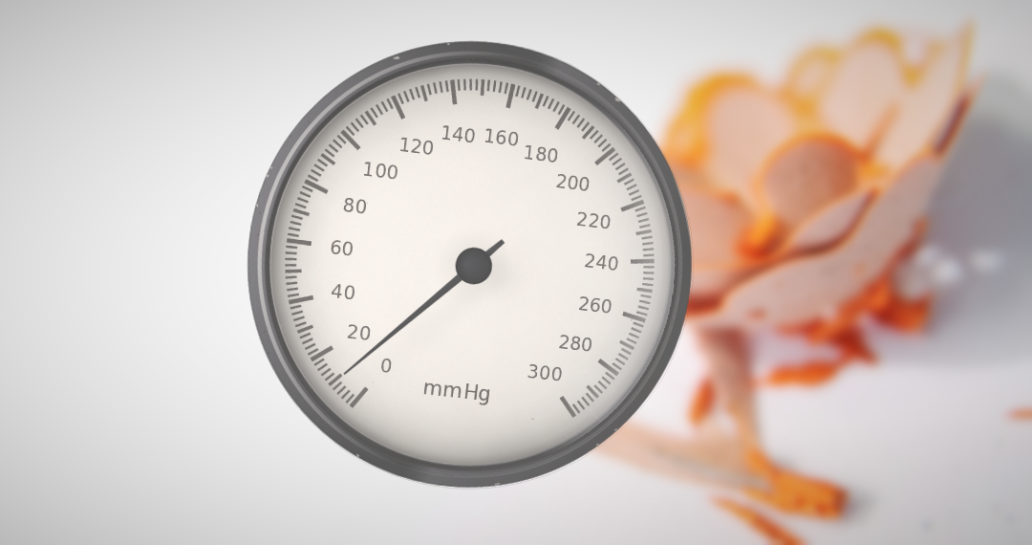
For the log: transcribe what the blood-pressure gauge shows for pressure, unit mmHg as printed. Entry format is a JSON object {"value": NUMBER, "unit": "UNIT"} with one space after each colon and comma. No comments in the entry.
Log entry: {"value": 10, "unit": "mmHg"}
